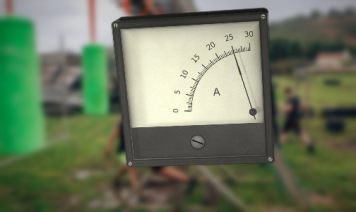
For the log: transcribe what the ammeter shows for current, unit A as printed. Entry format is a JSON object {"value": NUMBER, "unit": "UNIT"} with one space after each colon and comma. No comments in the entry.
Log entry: {"value": 25, "unit": "A"}
